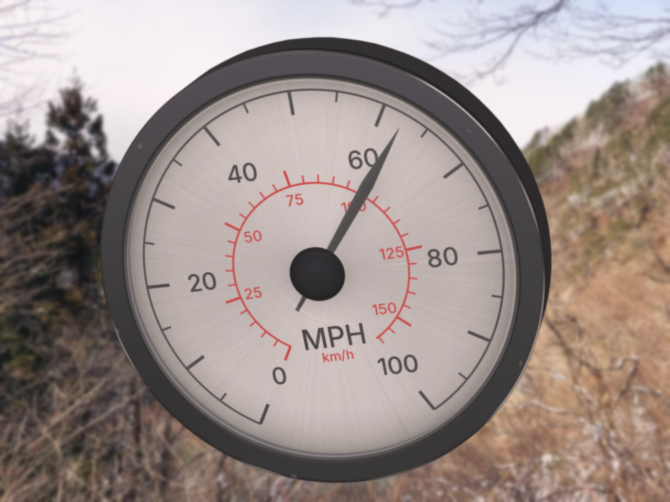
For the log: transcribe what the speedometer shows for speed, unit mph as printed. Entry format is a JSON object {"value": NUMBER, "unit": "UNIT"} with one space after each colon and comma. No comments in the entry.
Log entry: {"value": 62.5, "unit": "mph"}
